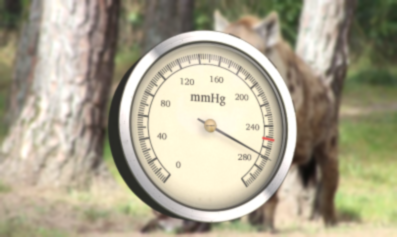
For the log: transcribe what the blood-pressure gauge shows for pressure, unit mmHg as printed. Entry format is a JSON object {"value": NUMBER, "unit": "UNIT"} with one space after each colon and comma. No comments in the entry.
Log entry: {"value": 270, "unit": "mmHg"}
